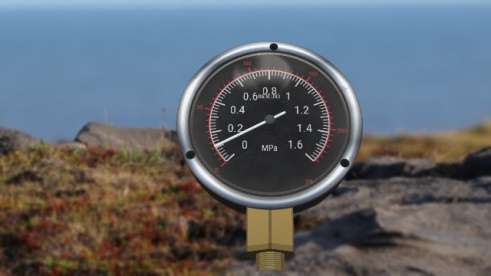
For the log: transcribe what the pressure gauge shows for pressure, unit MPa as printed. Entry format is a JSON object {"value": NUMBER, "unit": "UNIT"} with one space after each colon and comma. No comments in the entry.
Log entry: {"value": 0.1, "unit": "MPa"}
